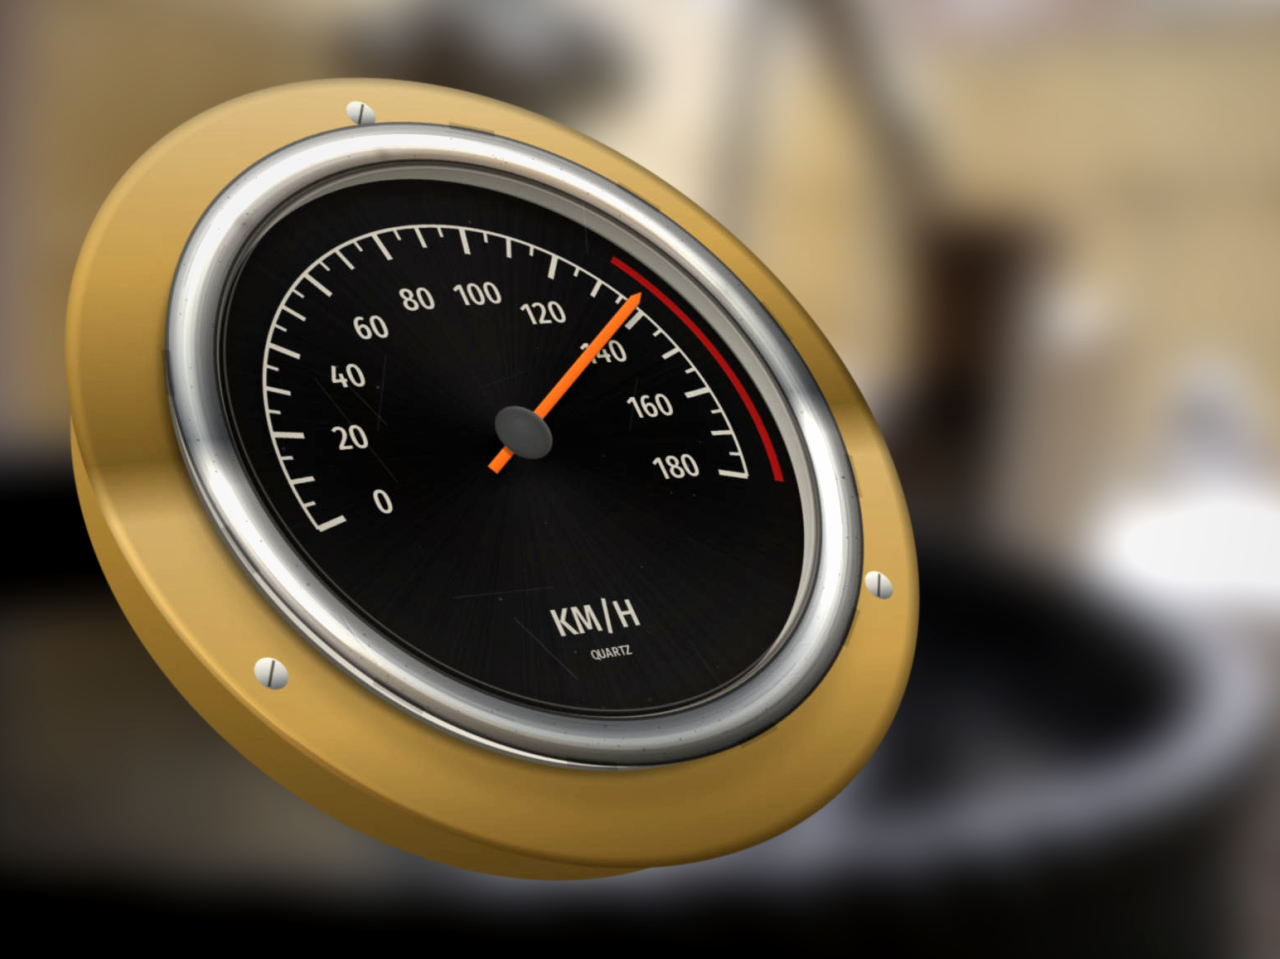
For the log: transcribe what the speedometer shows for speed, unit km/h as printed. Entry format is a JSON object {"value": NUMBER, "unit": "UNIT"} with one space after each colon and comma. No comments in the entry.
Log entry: {"value": 137.5, "unit": "km/h"}
